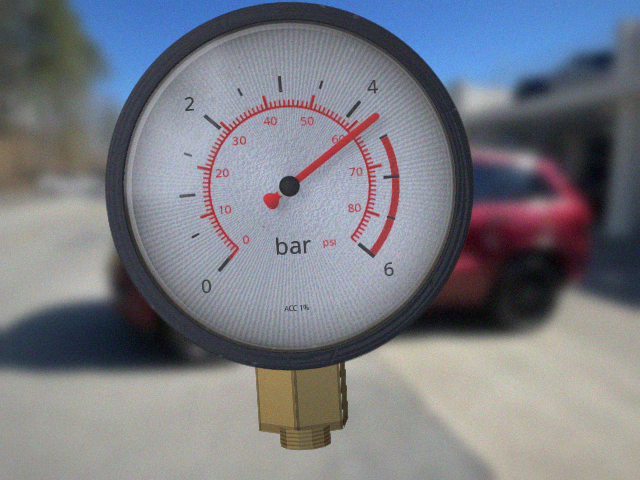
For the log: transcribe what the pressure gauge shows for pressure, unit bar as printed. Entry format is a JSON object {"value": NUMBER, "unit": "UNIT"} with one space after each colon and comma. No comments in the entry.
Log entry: {"value": 4.25, "unit": "bar"}
